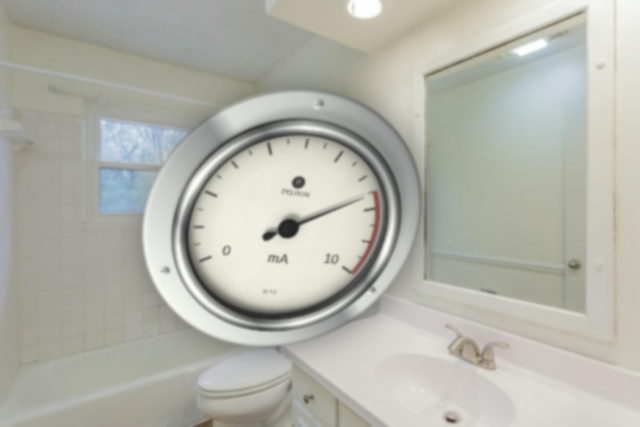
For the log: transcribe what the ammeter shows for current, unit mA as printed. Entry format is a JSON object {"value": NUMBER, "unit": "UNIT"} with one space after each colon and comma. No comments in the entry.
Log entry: {"value": 7.5, "unit": "mA"}
